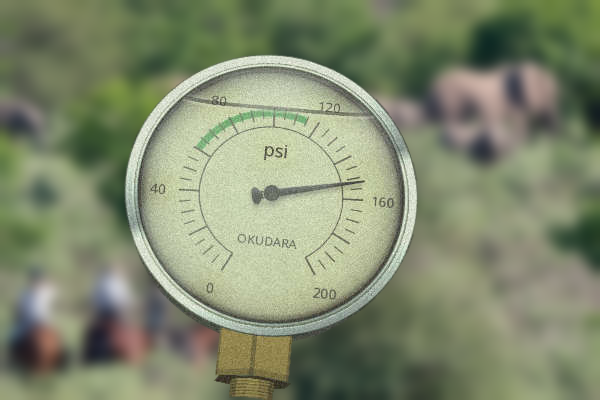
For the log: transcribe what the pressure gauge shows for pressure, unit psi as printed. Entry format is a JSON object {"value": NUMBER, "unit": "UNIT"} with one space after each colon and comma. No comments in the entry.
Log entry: {"value": 152.5, "unit": "psi"}
